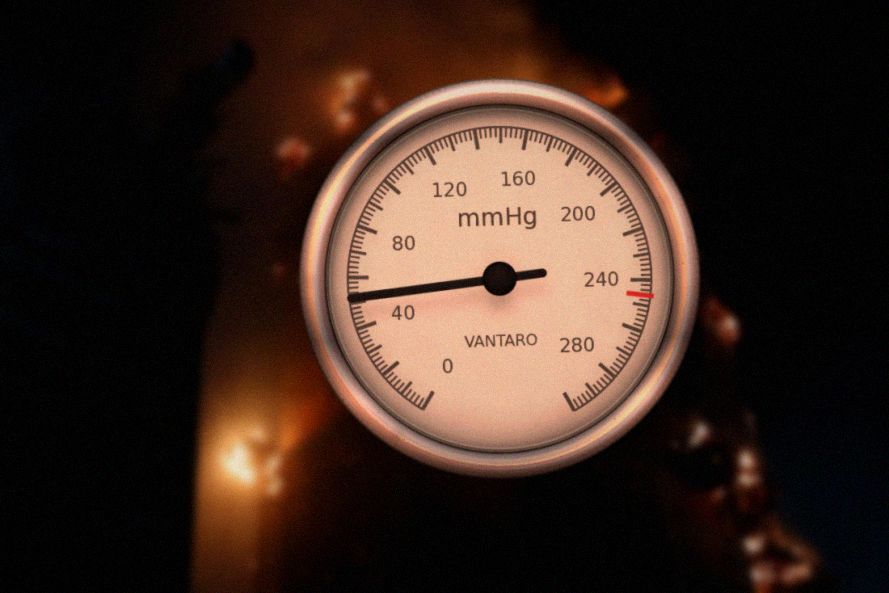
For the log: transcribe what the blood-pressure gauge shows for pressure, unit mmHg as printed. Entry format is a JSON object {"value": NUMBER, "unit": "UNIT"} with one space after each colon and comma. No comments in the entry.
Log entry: {"value": 52, "unit": "mmHg"}
